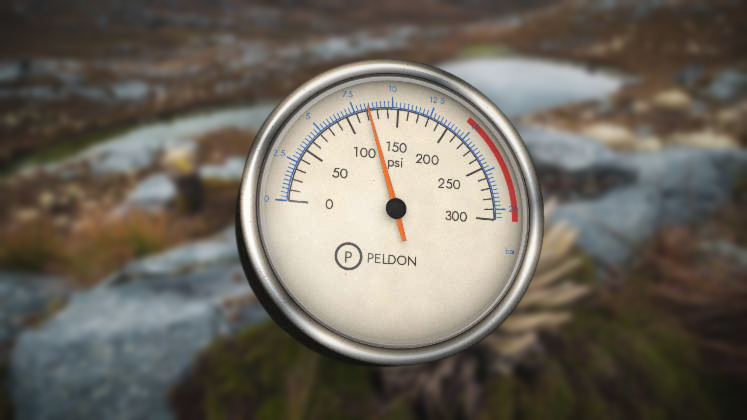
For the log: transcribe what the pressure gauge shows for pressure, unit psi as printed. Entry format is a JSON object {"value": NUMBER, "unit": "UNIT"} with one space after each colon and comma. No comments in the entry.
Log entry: {"value": 120, "unit": "psi"}
